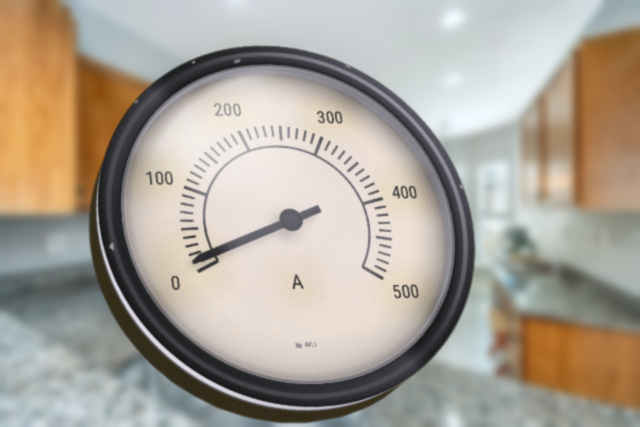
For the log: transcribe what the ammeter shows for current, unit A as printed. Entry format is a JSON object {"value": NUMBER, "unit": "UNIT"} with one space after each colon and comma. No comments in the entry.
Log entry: {"value": 10, "unit": "A"}
